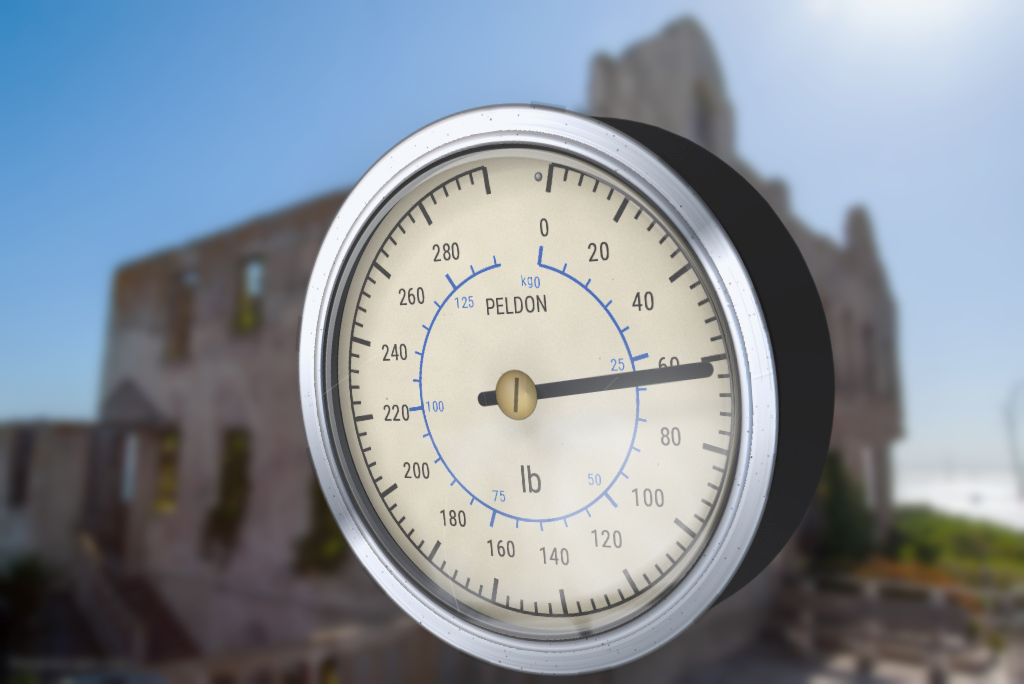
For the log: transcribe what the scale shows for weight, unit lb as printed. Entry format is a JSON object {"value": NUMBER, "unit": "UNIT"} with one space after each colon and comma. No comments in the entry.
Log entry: {"value": 62, "unit": "lb"}
